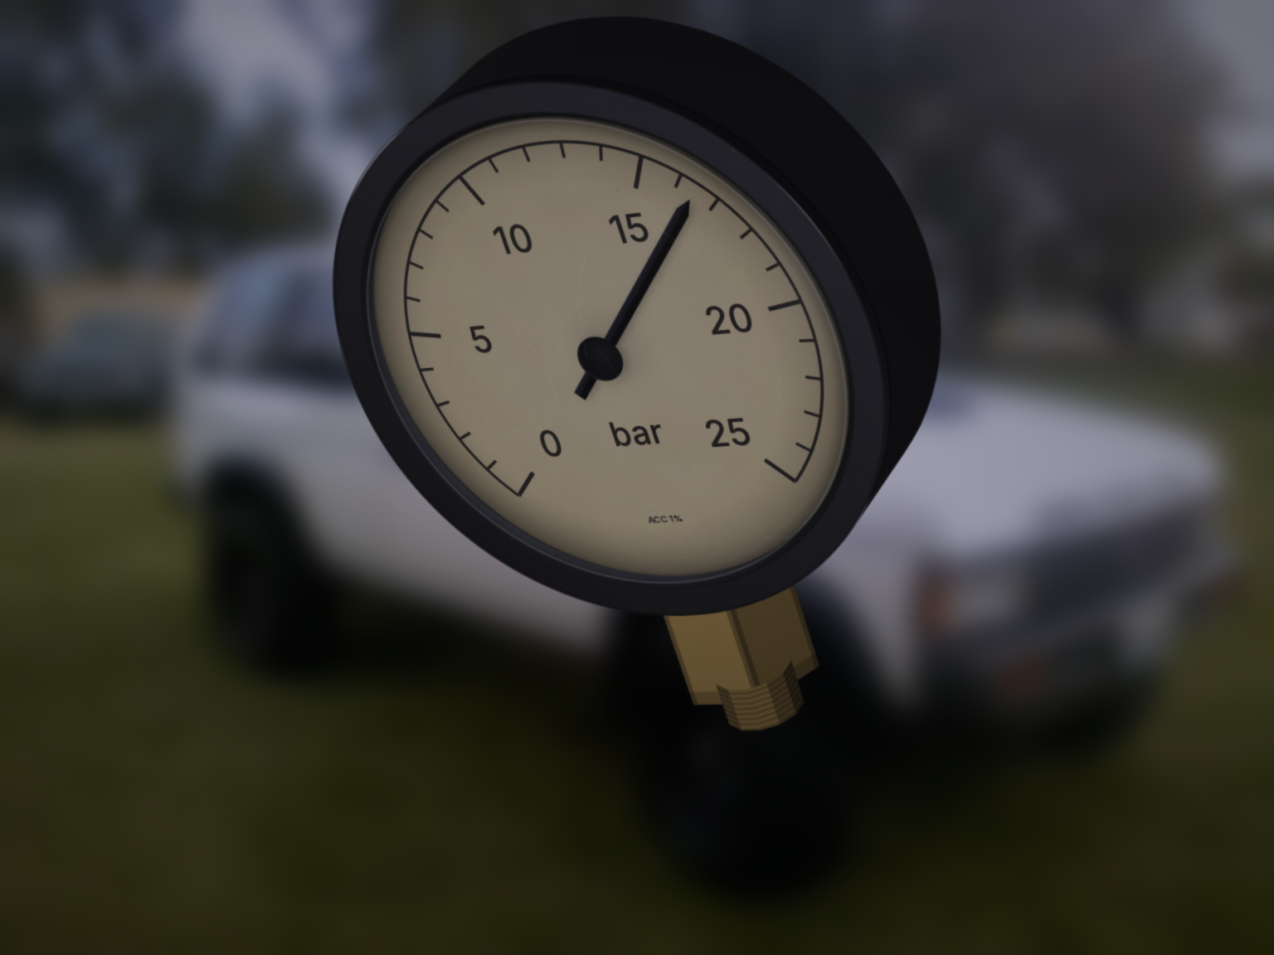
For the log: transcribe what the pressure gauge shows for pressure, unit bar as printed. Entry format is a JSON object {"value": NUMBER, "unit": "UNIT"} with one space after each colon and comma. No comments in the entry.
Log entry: {"value": 16.5, "unit": "bar"}
